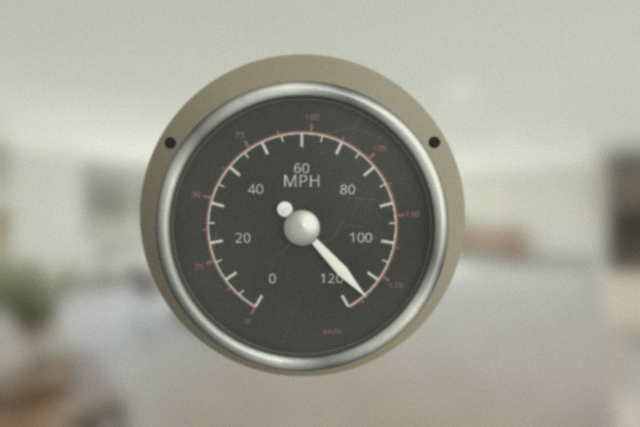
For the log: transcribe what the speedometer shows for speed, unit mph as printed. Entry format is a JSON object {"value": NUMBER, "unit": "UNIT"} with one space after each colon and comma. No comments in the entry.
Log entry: {"value": 115, "unit": "mph"}
